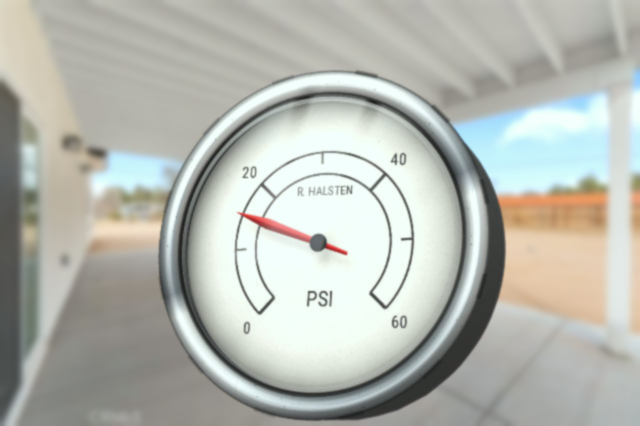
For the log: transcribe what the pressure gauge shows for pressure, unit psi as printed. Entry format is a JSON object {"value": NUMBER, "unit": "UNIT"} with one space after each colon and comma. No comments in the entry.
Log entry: {"value": 15, "unit": "psi"}
